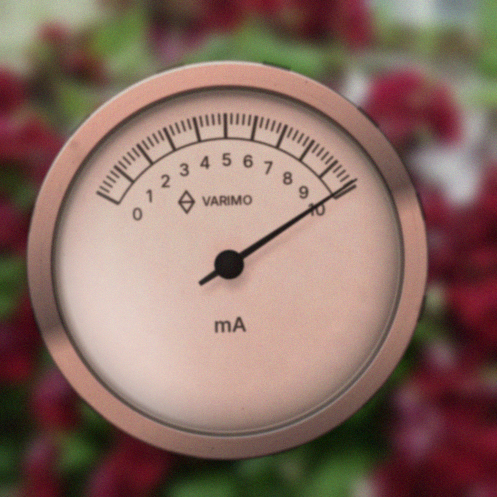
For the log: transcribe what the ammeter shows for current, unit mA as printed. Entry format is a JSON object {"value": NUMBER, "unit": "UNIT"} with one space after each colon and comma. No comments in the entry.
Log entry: {"value": 9.8, "unit": "mA"}
